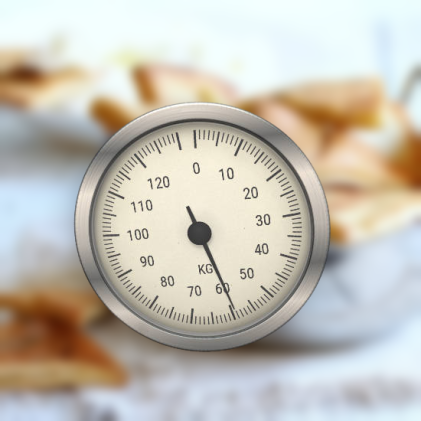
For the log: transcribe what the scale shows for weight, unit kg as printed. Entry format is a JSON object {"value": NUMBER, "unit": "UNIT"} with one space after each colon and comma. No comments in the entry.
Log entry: {"value": 59, "unit": "kg"}
